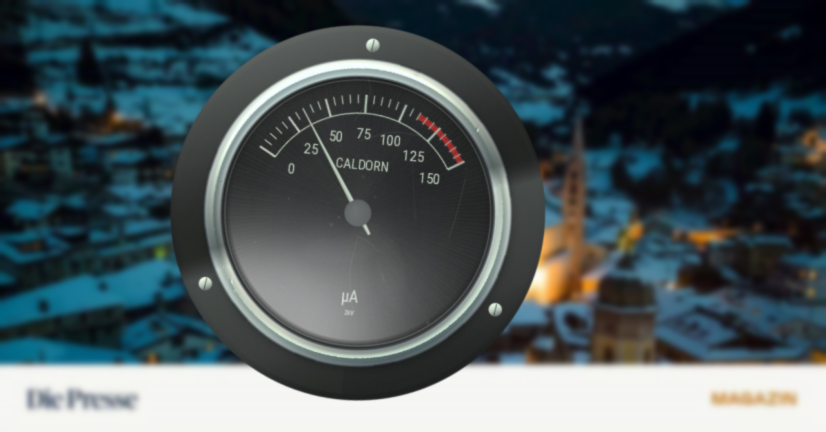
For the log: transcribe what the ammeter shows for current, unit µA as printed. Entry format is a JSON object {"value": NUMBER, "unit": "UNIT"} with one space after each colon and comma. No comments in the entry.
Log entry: {"value": 35, "unit": "µA"}
